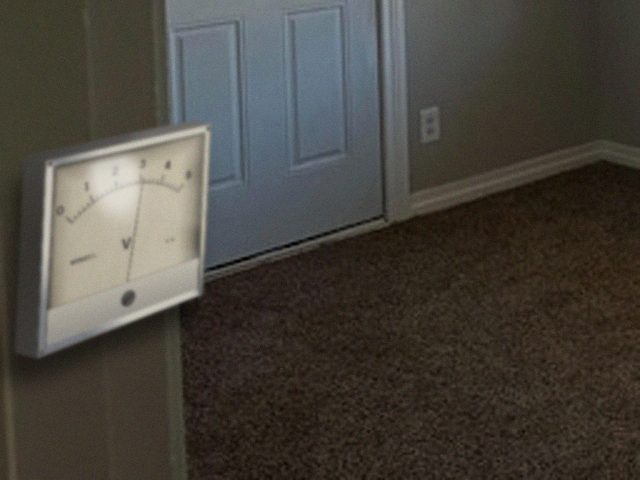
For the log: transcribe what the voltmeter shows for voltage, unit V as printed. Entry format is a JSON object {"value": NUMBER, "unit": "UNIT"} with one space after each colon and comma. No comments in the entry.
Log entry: {"value": 3, "unit": "V"}
